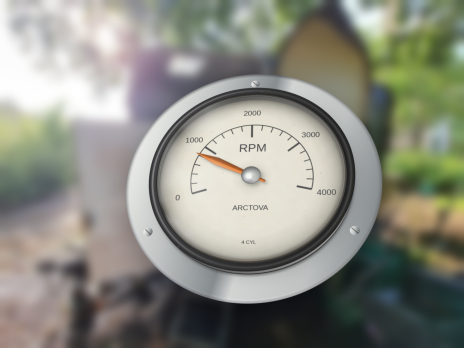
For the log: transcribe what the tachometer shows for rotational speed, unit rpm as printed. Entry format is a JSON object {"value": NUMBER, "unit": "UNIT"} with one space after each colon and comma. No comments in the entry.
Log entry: {"value": 800, "unit": "rpm"}
